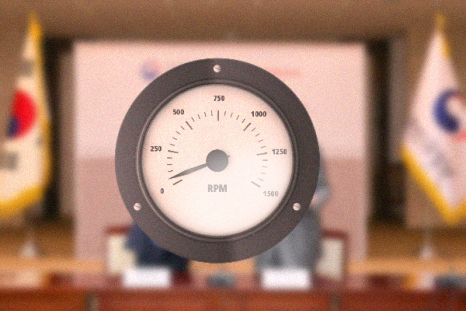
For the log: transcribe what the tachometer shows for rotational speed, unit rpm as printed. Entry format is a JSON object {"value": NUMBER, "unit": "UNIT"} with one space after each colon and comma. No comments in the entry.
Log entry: {"value": 50, "unit": "rpm"}
